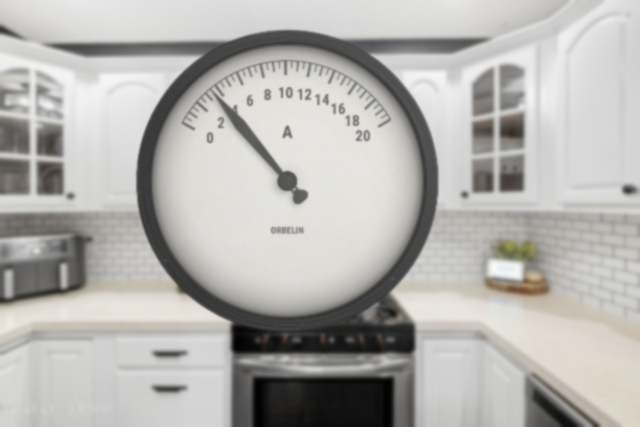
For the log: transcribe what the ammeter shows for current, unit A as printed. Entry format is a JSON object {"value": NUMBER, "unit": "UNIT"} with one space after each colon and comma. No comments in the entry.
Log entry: {"value": 3.5, "unit": "A"}
